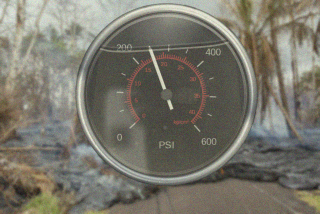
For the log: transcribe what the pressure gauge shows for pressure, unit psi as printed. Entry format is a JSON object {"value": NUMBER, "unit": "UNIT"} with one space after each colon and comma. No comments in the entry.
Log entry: {"value": 250, "unit": "psi"}
